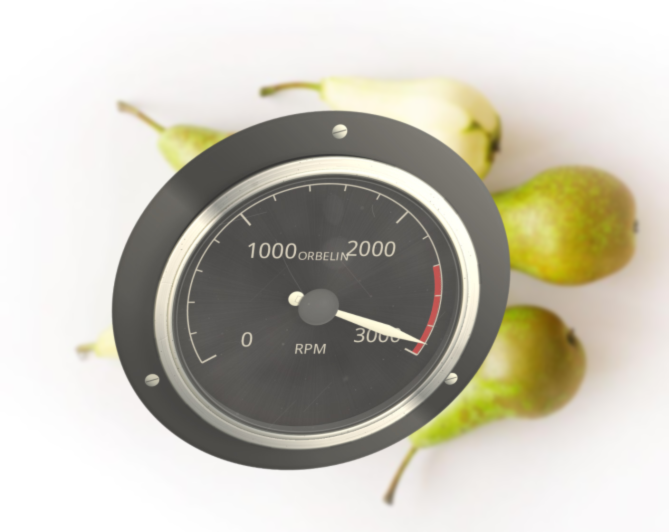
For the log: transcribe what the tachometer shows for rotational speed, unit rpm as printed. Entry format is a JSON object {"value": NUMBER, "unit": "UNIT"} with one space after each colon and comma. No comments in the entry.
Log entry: {"value": 2900, "unit": "rpm"}
